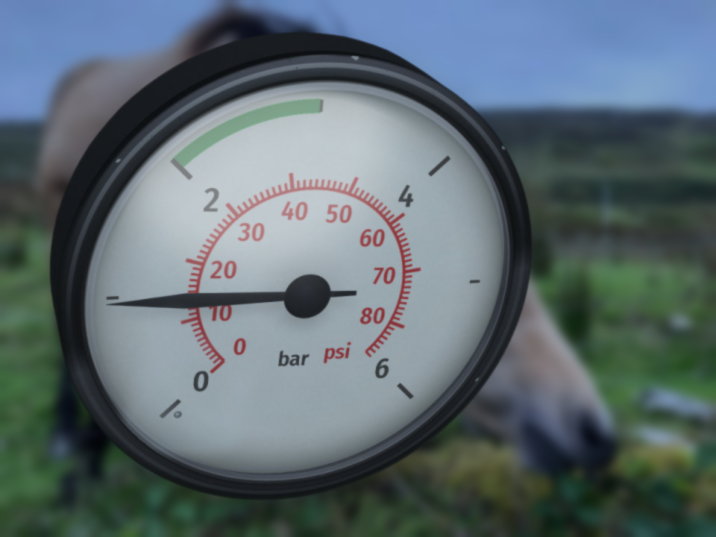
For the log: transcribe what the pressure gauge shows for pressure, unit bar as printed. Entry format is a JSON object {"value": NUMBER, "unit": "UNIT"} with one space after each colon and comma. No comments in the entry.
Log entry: {"value": 1, "unit": "bar"}
